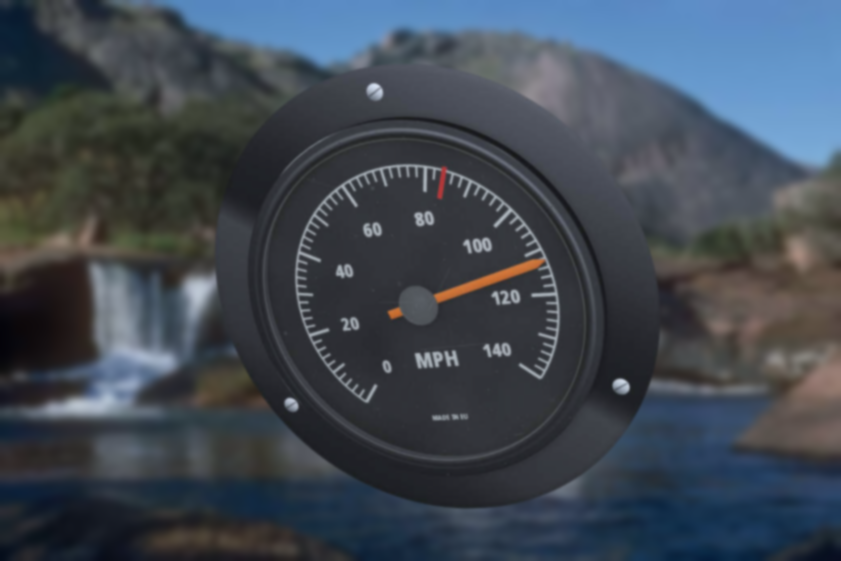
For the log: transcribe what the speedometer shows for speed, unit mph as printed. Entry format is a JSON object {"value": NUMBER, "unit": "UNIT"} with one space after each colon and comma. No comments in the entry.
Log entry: {"value": 112, "unit": "mph"}
